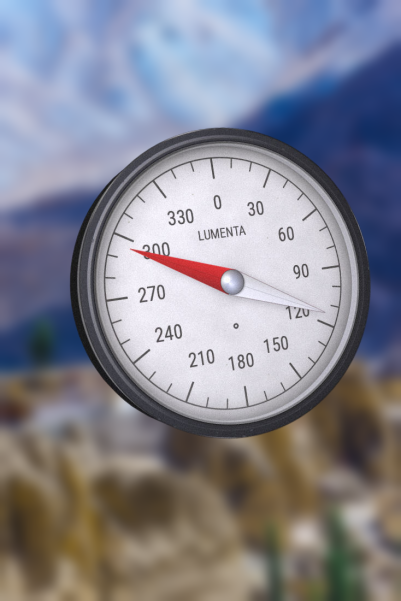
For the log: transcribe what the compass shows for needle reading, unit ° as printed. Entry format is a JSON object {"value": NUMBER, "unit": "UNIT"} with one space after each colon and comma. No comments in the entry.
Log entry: {"value": 295, "unit": "°"}
